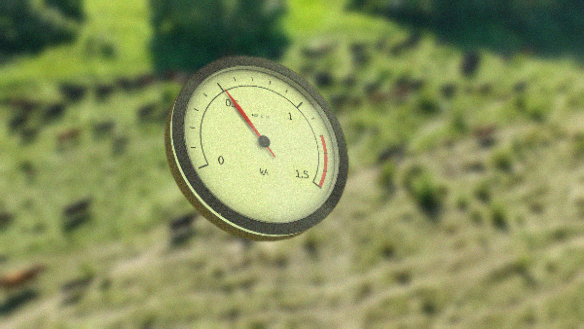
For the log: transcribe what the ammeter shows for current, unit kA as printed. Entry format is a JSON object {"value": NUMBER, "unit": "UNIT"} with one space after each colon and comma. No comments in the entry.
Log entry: {"value": 0.5, "unit": "kA"}
